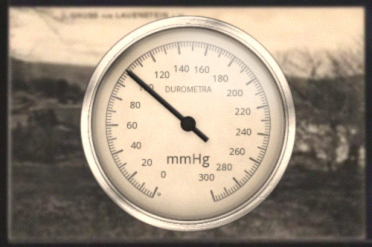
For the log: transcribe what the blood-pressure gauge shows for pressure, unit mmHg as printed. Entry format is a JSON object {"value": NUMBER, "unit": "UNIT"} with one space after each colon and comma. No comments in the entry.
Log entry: {"value": 100, "unit": "mmHg"}
